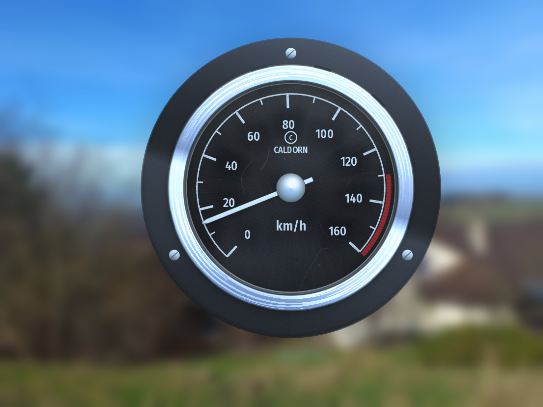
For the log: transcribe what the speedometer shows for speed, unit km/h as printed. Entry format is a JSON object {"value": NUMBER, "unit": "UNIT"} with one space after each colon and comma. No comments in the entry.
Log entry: {"value": 15, "unit": "km/h"}
